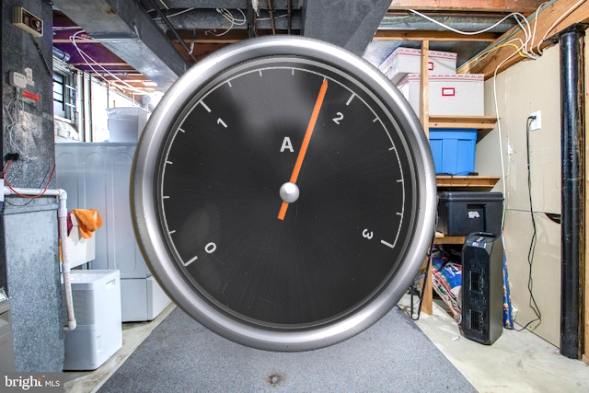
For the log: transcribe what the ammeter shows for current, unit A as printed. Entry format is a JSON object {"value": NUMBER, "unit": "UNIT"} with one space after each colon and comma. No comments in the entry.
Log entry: {"value": 1.8, "unit": "A"}
